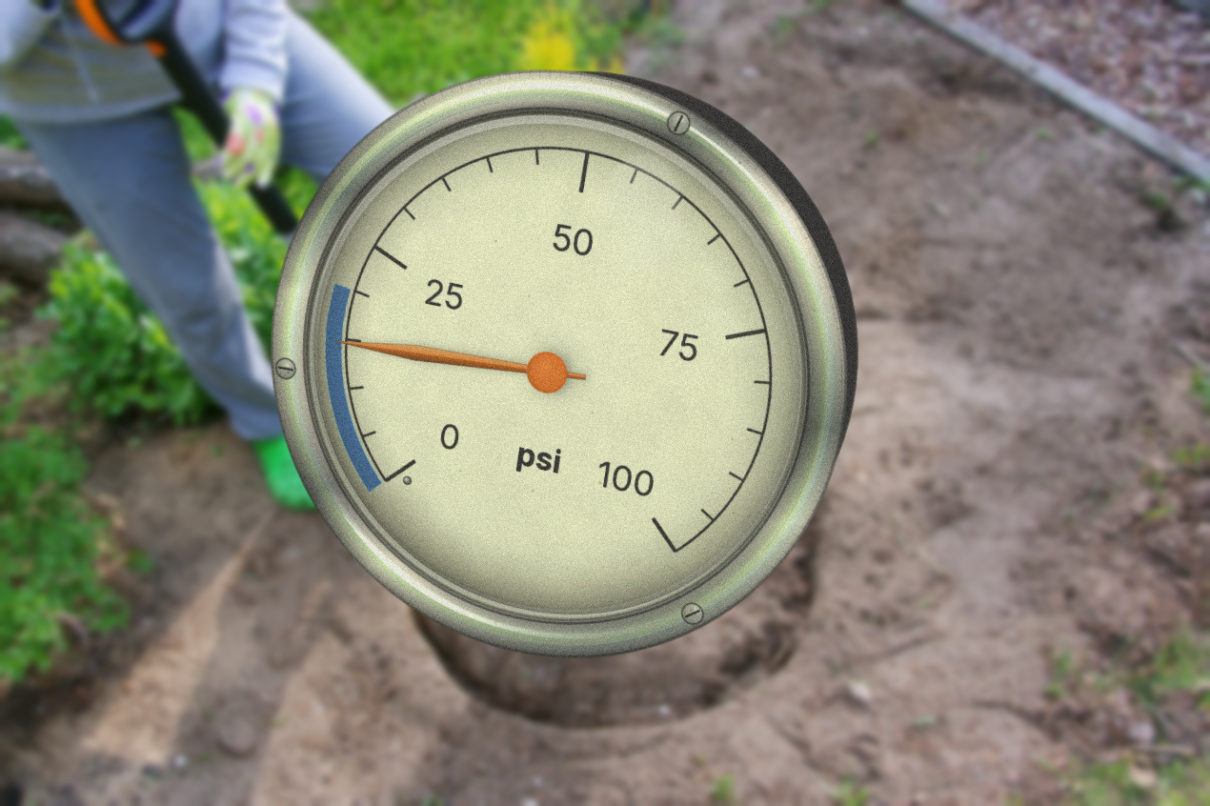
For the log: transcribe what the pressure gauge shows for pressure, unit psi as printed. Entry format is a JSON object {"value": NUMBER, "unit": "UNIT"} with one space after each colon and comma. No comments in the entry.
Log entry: {"value": 15, "unit": "psi"}
